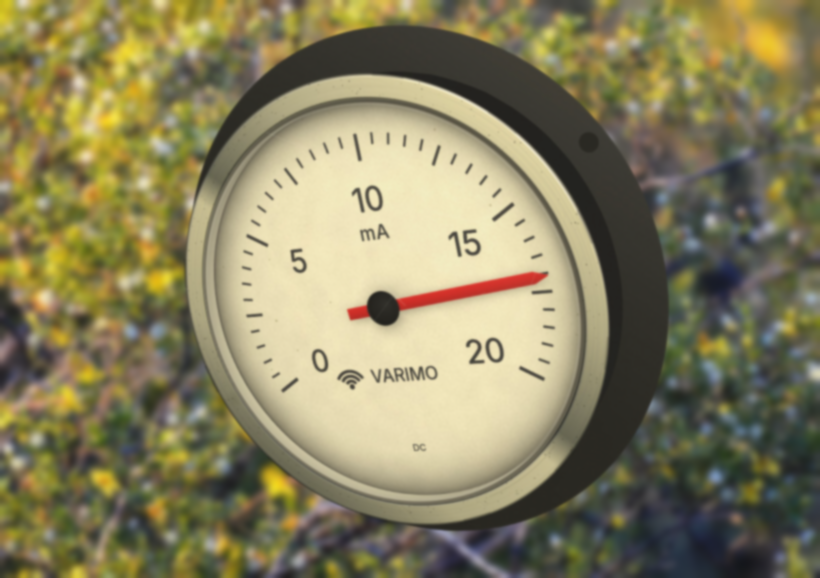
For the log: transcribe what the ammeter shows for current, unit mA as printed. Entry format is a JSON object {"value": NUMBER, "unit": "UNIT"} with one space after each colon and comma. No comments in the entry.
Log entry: {"value": 17, "unit": "mA"}
